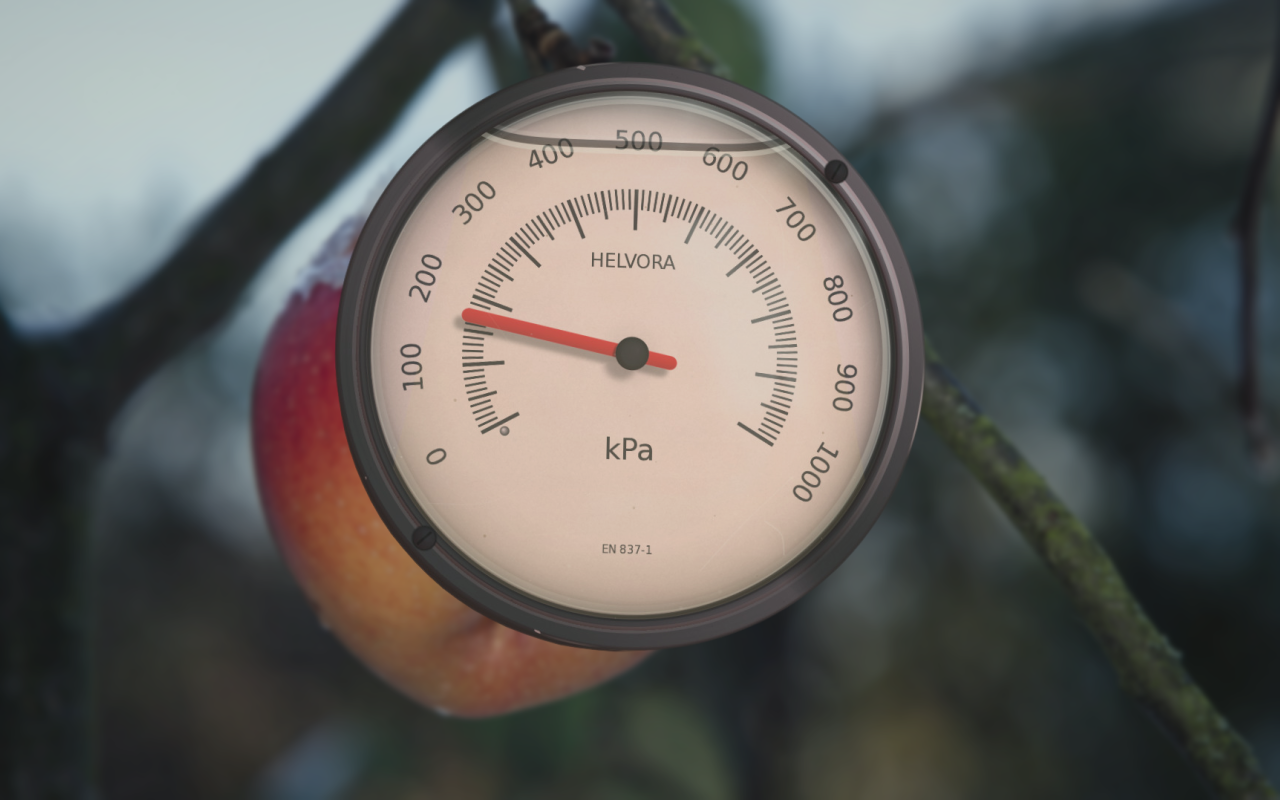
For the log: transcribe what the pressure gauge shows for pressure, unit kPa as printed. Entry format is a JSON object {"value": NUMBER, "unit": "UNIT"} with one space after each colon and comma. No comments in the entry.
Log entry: {"value": 170, "unit": "kPa"}
